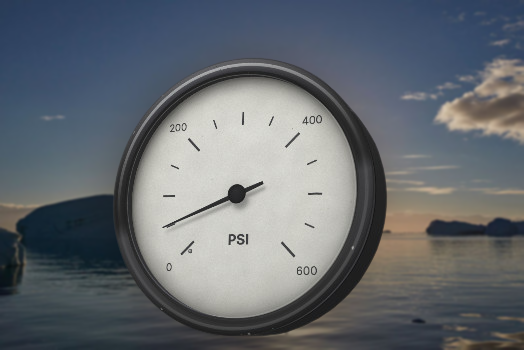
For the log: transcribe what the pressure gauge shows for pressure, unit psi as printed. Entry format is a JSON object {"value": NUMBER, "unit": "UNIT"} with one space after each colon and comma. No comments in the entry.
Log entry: {"value": 50, "unit": "psi"}
